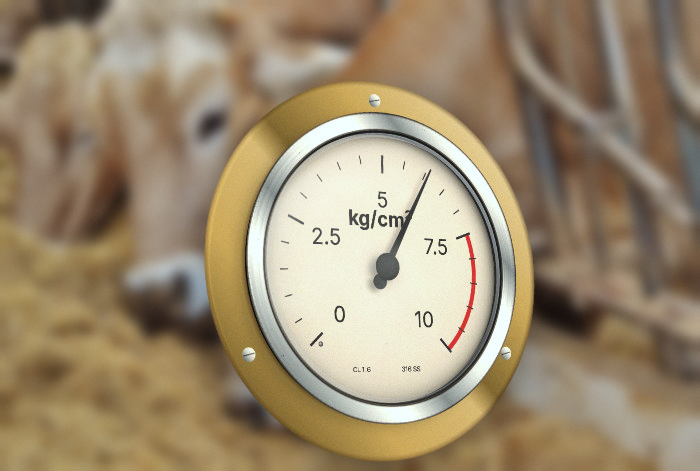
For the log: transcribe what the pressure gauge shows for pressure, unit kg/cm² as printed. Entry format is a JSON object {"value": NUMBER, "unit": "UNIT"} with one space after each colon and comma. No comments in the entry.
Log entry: {"value": 6, "unit": "kg/cm²"}
